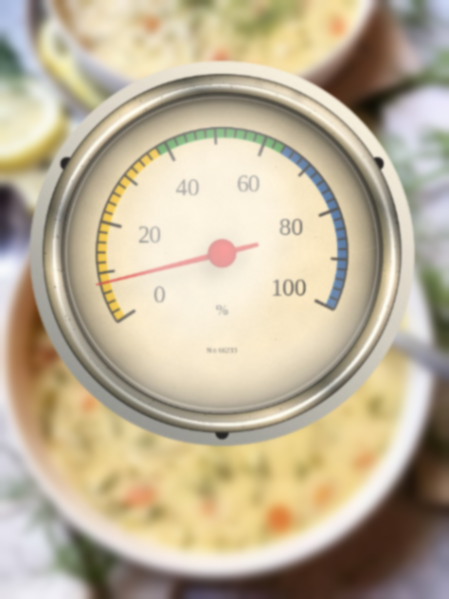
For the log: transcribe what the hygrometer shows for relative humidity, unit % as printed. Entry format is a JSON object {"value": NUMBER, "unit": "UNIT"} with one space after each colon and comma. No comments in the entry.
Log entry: {"value": 8, "unit": "%"}
